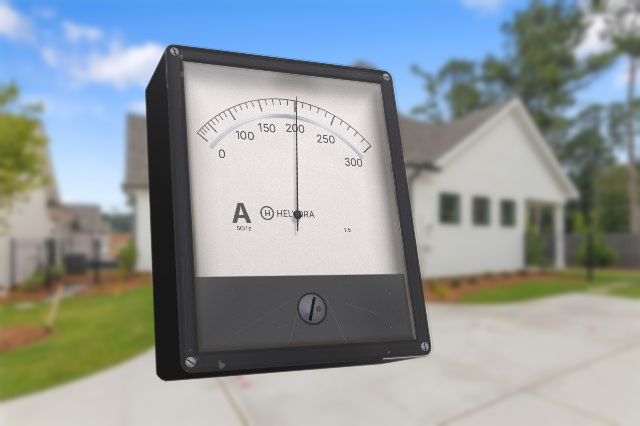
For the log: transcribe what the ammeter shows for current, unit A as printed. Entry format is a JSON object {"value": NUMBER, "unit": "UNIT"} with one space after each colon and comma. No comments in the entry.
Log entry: {"value": 200, "unit": "A"}
